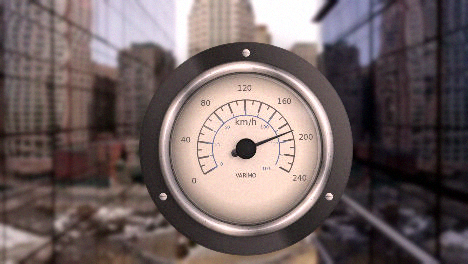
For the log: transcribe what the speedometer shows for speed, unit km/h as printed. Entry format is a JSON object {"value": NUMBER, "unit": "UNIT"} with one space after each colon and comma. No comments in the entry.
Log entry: {"value": 190, "unit": "km/h"}
